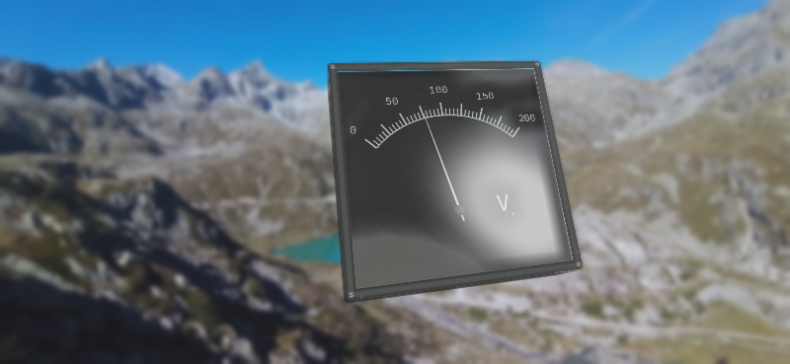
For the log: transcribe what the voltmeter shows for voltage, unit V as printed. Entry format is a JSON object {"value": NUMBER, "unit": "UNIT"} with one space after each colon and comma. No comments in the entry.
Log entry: {"value": 75, "unit": "V"}
